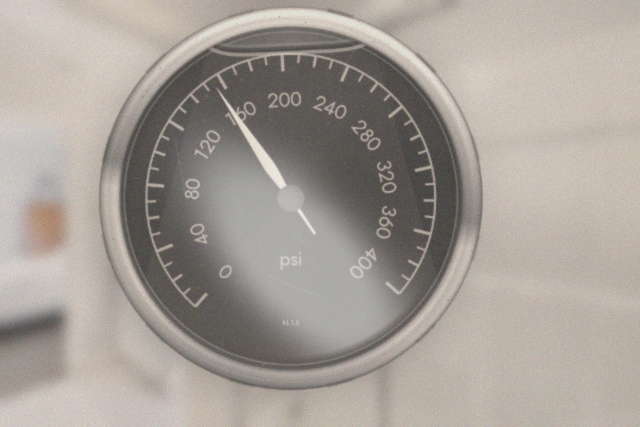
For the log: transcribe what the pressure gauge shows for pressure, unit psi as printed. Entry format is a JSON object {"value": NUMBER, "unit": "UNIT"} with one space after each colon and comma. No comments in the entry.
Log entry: {"value": 155, "unit": "psi"}
